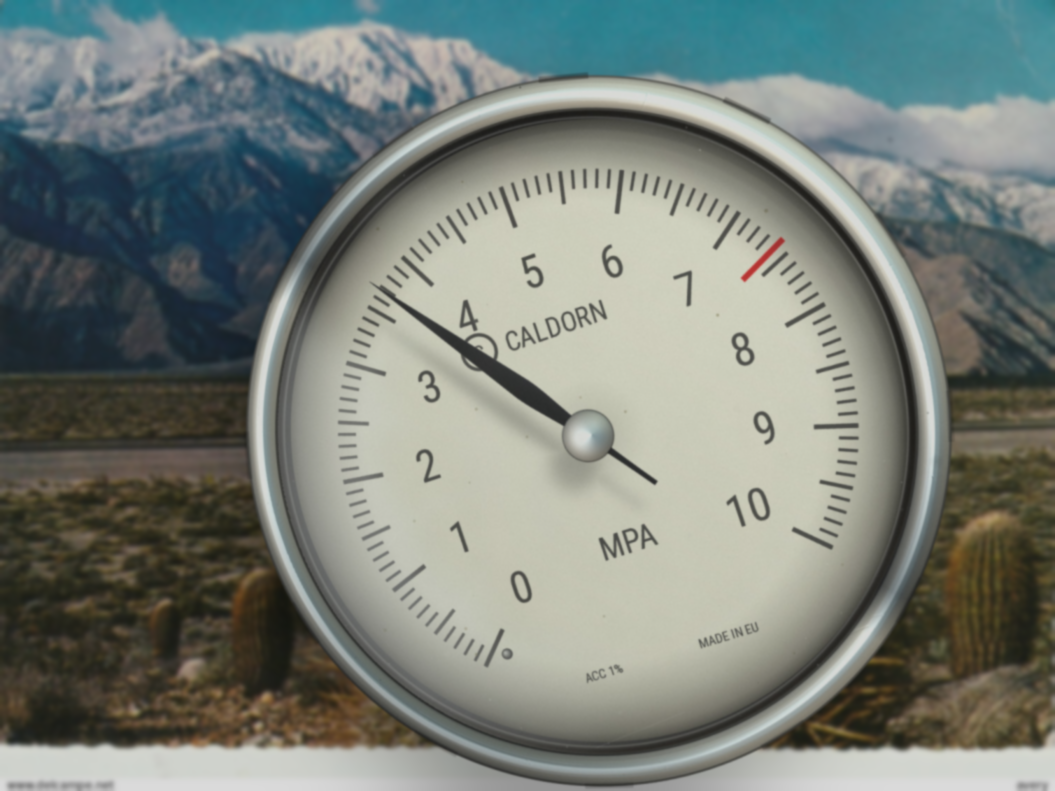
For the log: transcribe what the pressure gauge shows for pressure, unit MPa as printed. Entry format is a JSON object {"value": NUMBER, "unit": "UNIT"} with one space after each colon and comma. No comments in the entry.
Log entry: {"value": 3.7, "unit": "MPa"}
